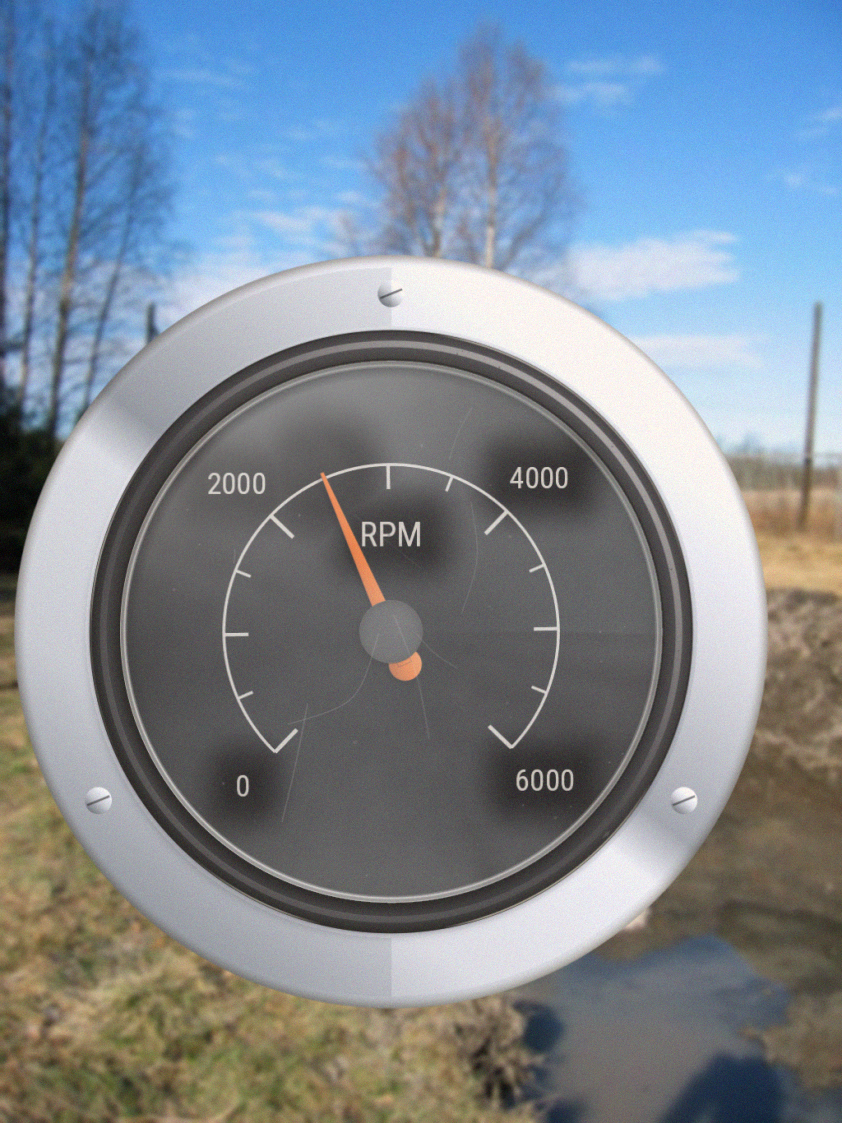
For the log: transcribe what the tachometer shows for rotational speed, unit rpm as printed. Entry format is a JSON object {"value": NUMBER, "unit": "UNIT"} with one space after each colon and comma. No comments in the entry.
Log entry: {"value": 2500, "unit": "rpm"}
